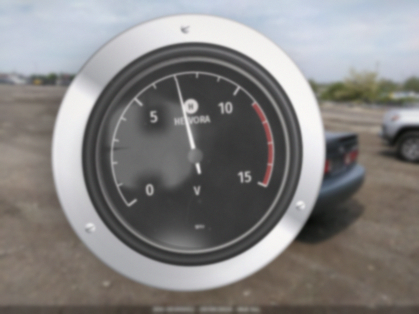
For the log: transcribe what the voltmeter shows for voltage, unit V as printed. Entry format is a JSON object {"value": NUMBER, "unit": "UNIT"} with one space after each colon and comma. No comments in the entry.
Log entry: {"value": 7, "unit": "V"}
